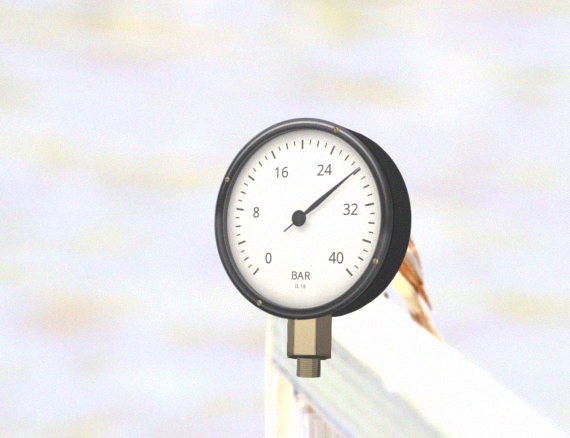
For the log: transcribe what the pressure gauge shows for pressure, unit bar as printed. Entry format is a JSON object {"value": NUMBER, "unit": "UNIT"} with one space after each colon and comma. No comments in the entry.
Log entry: {"value": 28, "unit": "bar"}
